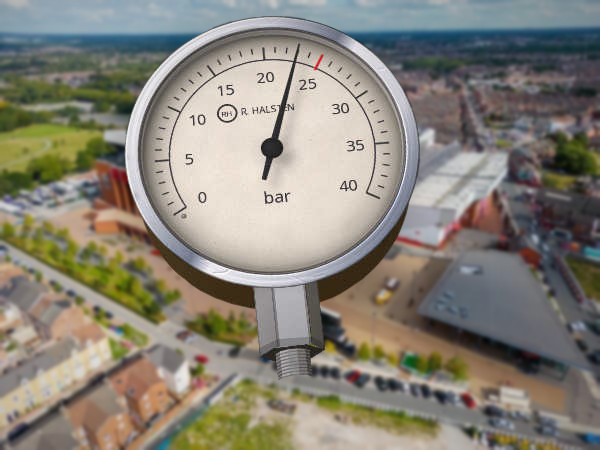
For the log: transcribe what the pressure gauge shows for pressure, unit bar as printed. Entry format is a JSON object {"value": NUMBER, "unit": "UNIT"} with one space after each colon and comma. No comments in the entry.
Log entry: {"value": 23, "unit": "bar"}
